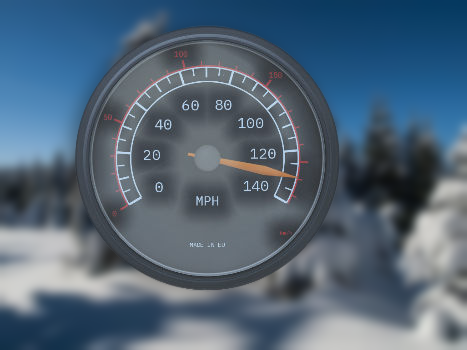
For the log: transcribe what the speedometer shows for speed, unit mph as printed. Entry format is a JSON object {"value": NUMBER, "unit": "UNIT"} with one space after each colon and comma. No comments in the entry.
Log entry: {"value": 130, "unit": "mph"}
